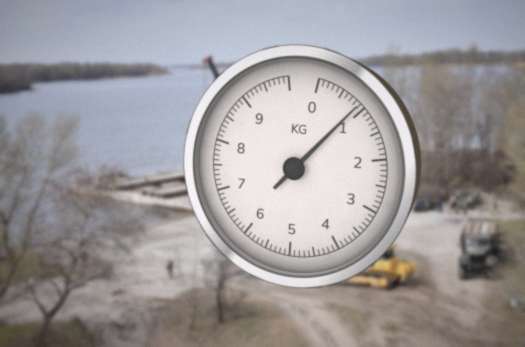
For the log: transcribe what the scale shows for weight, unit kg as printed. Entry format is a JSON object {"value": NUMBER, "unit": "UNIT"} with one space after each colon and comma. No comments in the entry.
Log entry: {"value": 0.9, "unit": "kg"}
